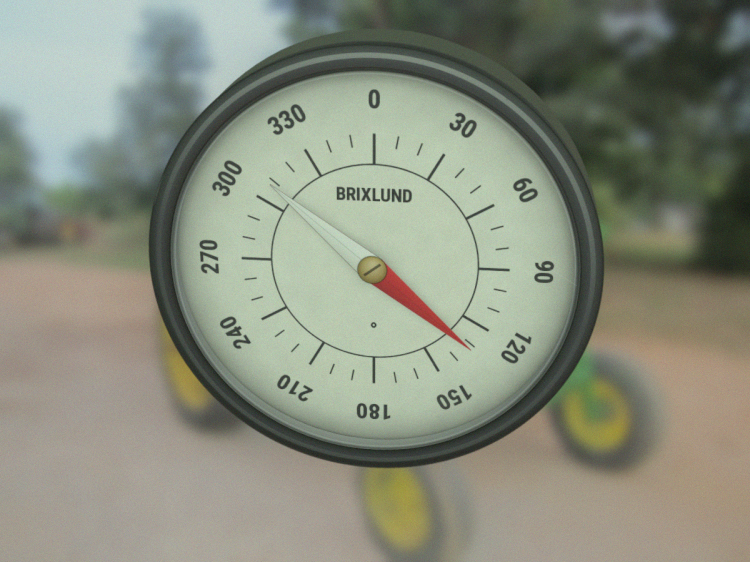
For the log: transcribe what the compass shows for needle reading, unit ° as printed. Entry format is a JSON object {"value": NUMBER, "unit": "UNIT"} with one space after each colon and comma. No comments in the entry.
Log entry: {"value": 130, "unit": "°"}
